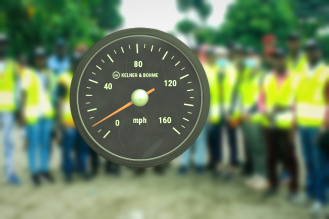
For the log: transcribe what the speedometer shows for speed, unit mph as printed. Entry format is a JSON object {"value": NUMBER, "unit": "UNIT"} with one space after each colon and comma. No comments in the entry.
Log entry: {"value": 10, "unit": "mph"}
